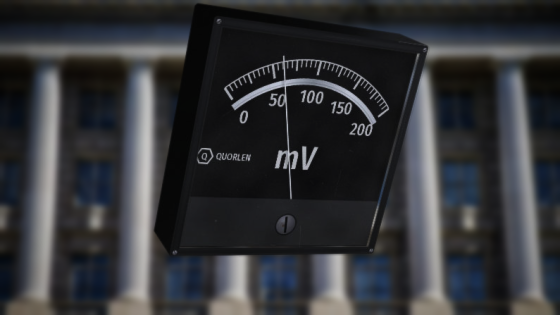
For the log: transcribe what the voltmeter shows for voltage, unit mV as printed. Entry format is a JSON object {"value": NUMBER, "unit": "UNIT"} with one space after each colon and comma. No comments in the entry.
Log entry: {"value": 60, "unit": "mV"}
